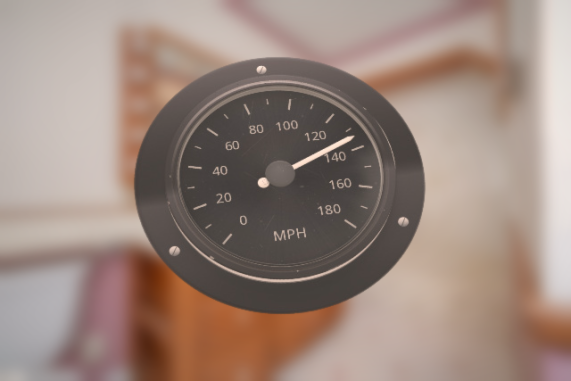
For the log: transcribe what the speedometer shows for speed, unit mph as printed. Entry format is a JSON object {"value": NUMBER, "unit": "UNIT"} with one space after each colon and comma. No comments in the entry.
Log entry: {"value": 135, "unit": "mph"}
